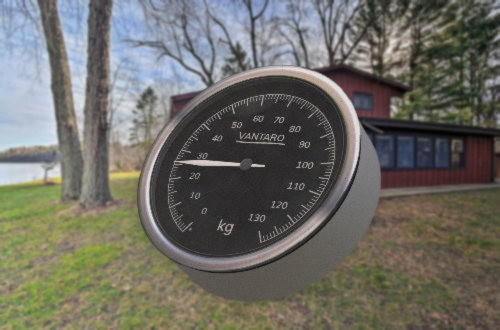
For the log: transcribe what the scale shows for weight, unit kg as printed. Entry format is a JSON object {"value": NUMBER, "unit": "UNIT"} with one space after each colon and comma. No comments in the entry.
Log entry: {"value": 25, "unit": "kg"}
